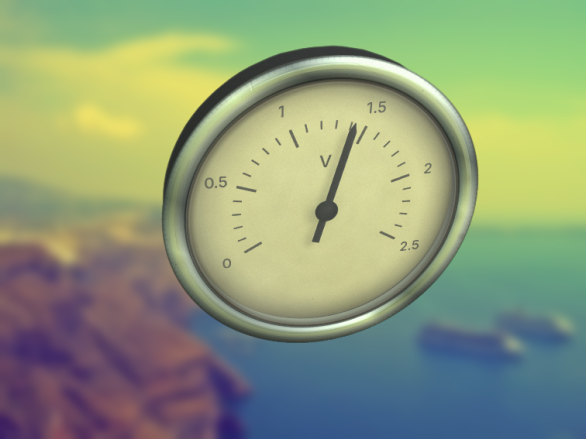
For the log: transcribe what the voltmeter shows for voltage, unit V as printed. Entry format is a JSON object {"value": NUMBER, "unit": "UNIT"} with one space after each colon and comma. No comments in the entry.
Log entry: {"value": 1.4, "unit": "V"}
